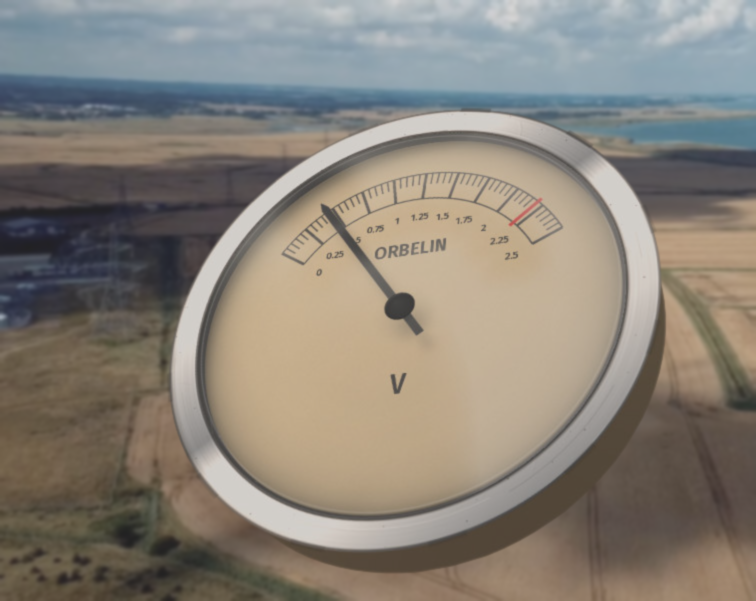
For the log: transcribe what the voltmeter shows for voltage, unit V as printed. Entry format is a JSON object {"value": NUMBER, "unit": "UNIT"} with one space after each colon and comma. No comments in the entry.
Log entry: {"value": 0.45, "unit": "V"}
